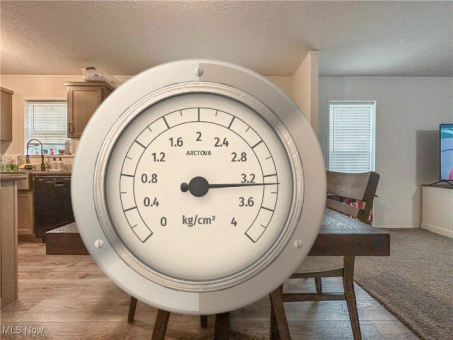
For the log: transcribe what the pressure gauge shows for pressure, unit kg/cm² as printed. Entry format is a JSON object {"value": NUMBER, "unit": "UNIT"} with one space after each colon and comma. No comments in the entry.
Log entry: {"value": 3.3, "unit": "kg/cm²"}
